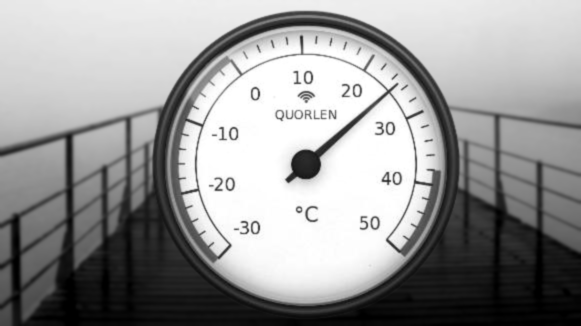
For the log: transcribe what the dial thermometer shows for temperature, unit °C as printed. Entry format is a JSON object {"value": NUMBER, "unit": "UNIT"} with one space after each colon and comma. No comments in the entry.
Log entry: {"value": 25, "unit": "°C"}
